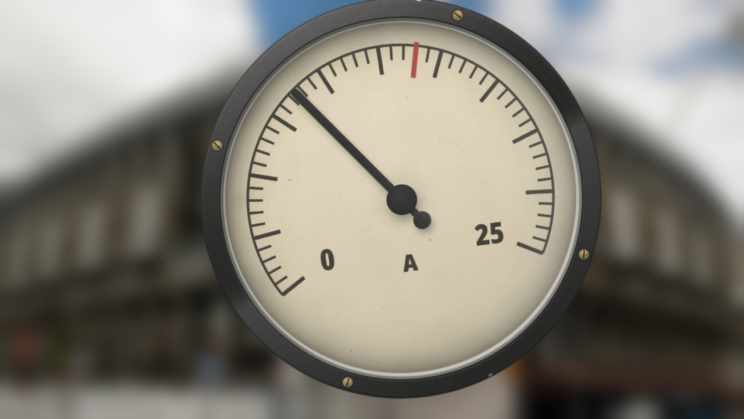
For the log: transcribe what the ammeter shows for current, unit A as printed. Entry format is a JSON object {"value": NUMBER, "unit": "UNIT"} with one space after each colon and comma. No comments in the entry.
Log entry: {"value": 8.75, "unit": "A"}
